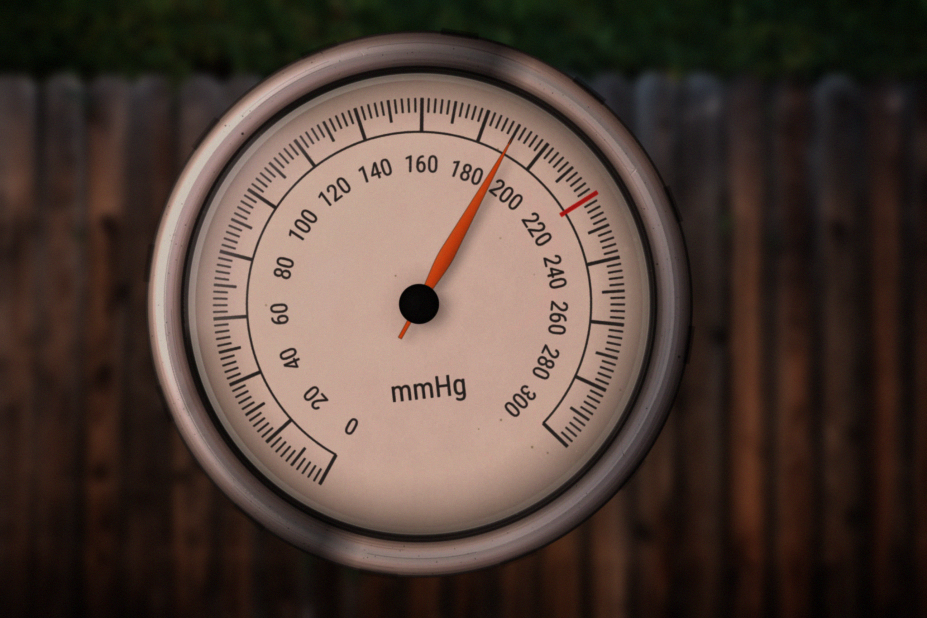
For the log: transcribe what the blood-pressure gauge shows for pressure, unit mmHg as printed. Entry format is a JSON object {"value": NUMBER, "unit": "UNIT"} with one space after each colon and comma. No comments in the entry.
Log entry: {"value": 190, "unit": "mmHg"}
